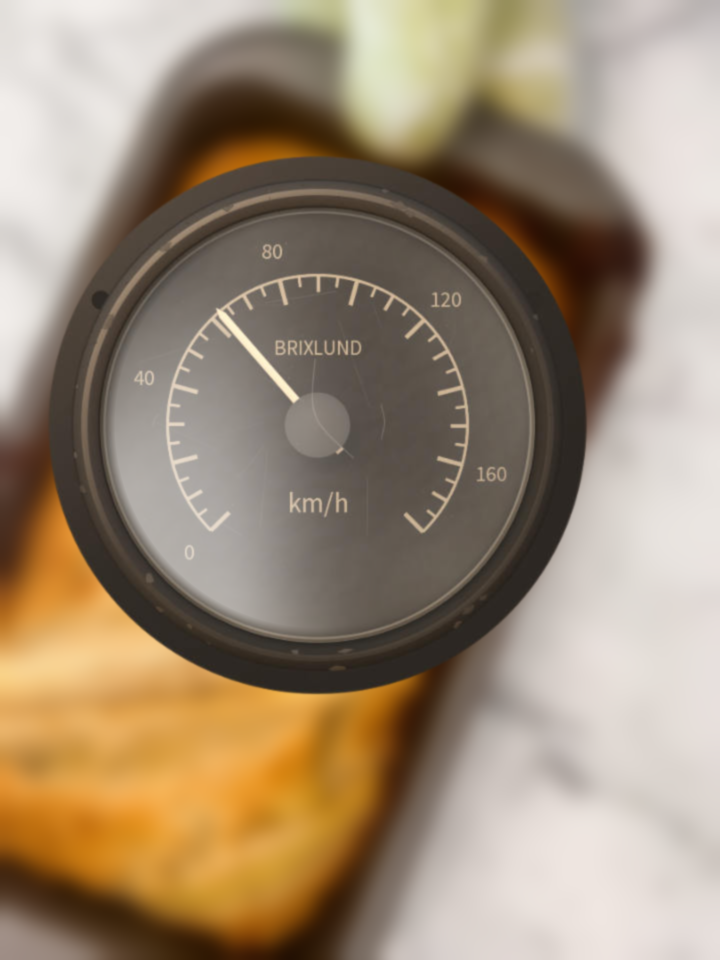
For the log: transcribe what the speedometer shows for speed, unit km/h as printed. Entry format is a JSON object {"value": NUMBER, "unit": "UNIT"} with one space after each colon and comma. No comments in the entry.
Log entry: {"value": 62.5, "unit": "km/h"}
